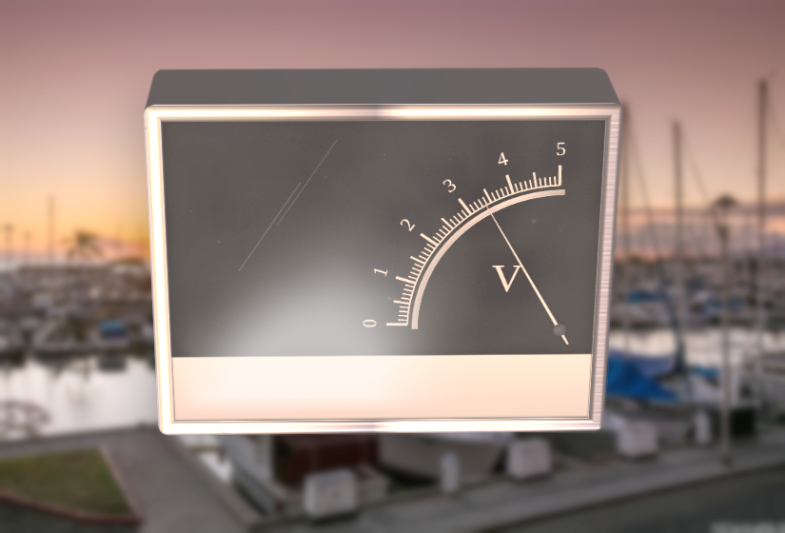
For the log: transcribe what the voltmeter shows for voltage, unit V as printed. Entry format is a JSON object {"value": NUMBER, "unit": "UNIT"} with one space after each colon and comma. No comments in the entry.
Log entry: {"value": 3.4, "unit": "V"}
